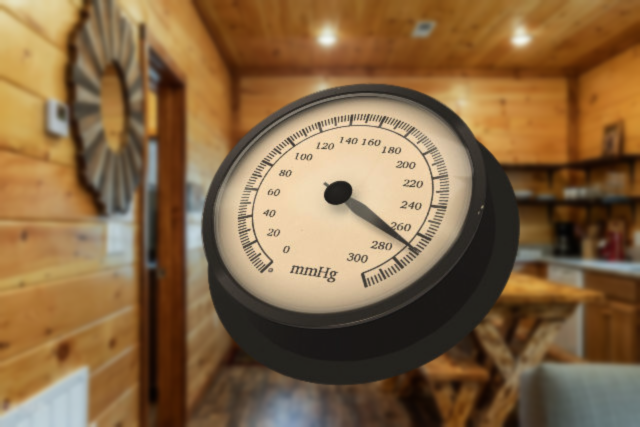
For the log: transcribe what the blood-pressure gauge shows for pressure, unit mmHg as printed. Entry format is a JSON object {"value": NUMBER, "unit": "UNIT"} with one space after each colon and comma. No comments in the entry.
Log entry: {"value": 270, "unit": "mmHg"}
